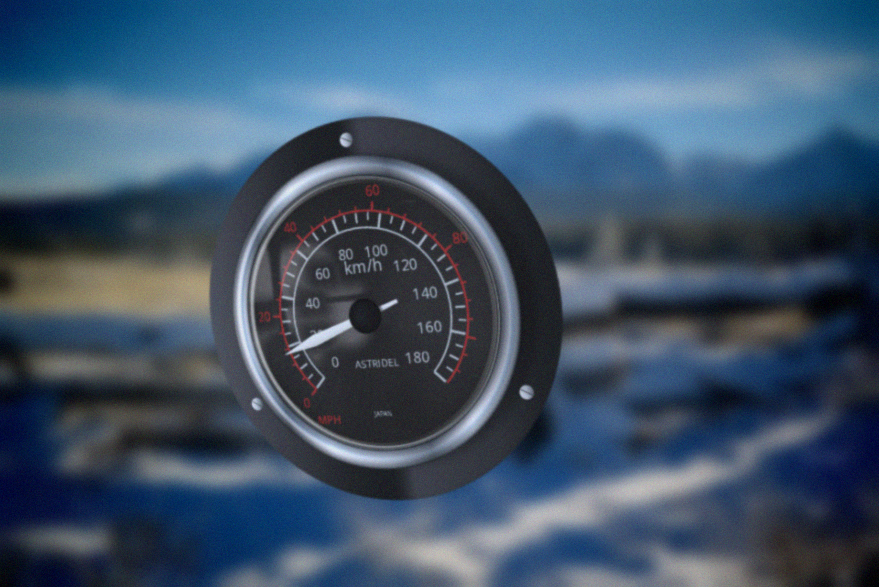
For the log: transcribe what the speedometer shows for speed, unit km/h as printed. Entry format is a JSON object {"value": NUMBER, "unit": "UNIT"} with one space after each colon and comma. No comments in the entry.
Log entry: {"value": 17.5, "unit": "km/h"}
